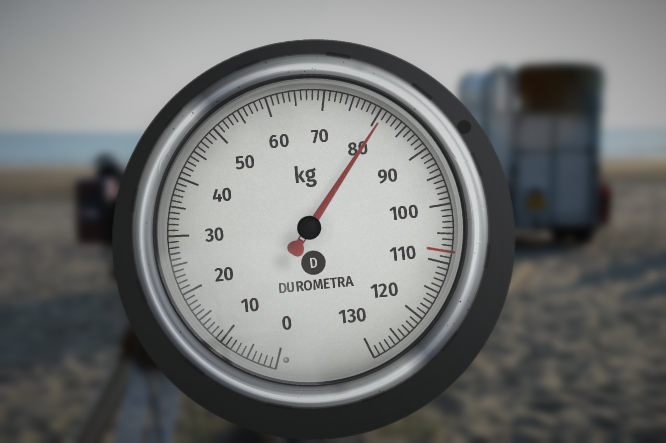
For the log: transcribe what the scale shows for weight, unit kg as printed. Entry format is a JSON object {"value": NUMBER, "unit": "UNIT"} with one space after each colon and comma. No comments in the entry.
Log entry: {"value": 81, "unit": "kg"}
